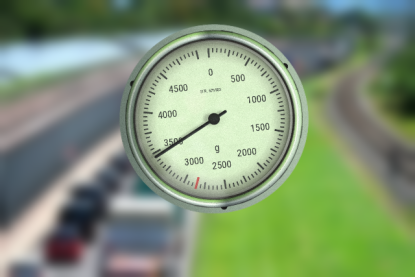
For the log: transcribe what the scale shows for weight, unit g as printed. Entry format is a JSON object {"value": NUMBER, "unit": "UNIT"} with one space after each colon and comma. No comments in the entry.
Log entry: {"value": 3450, "unit": "g"}
